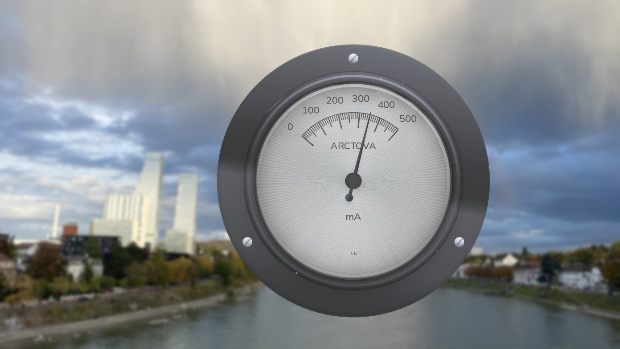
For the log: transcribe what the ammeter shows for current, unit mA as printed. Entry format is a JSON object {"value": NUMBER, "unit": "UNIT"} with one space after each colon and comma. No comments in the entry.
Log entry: {"value": 350, "unit": "mA"}
